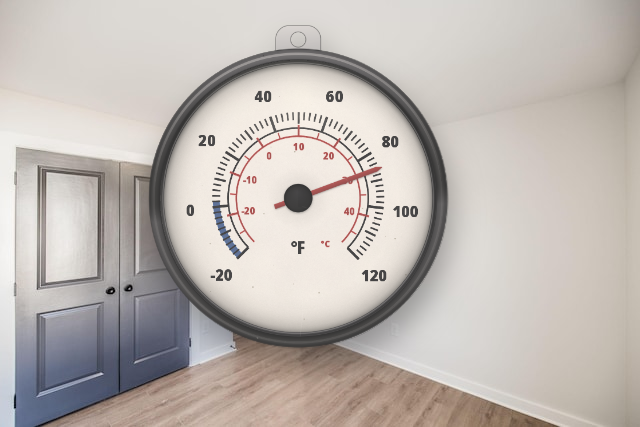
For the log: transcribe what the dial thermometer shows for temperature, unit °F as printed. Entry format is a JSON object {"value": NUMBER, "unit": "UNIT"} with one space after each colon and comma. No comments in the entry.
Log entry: {"value": 86, "unit": "°F"}
